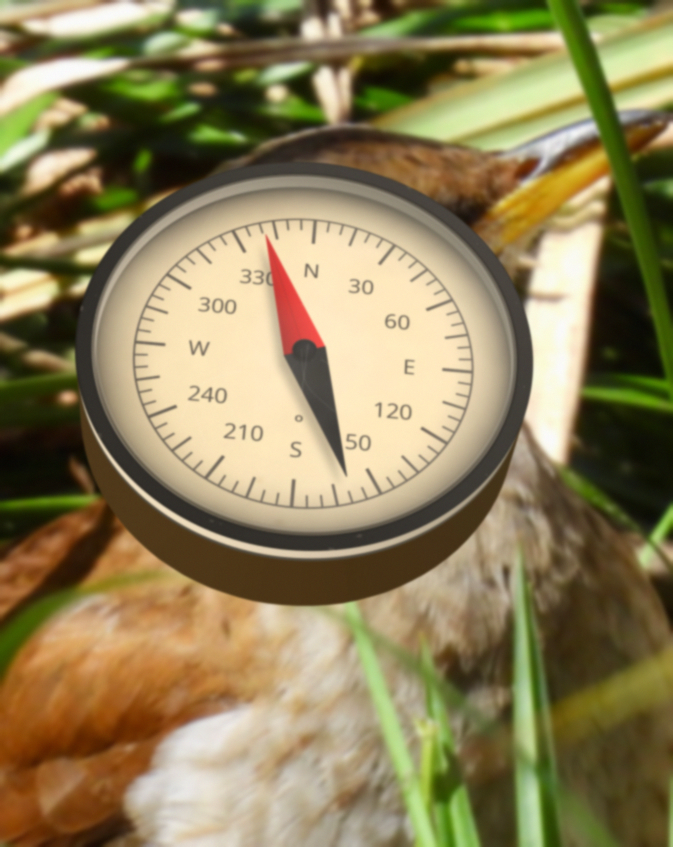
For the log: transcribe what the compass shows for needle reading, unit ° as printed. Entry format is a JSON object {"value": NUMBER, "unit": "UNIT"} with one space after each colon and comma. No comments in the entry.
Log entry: {"value": 340, "unit": "°"}
